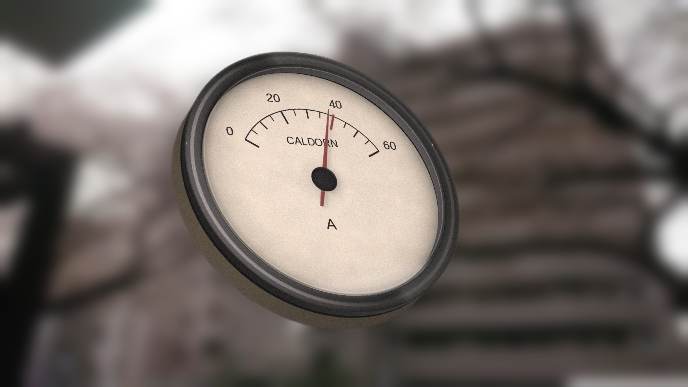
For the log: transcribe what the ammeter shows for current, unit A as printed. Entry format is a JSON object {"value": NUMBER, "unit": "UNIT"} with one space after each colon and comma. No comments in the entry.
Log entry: {"value": 37.5, "unit": "A"}
